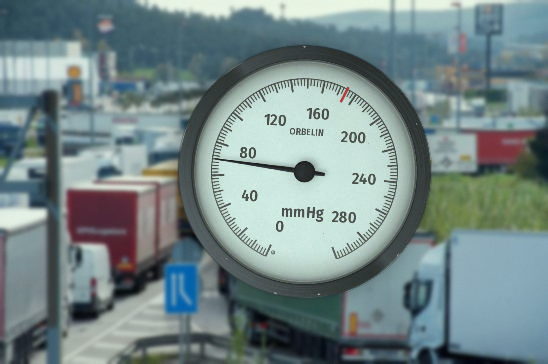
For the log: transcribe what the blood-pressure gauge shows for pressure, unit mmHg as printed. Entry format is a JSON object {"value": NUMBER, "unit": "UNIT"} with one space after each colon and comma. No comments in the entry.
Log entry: {"value": 70, "unit": "mmHg"}
